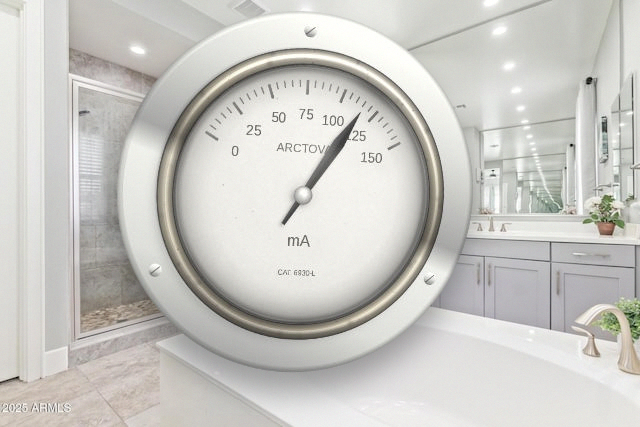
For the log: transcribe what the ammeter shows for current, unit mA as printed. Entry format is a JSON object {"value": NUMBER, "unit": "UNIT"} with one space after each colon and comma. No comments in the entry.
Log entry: {"value": 115, "unit": "mA"}
